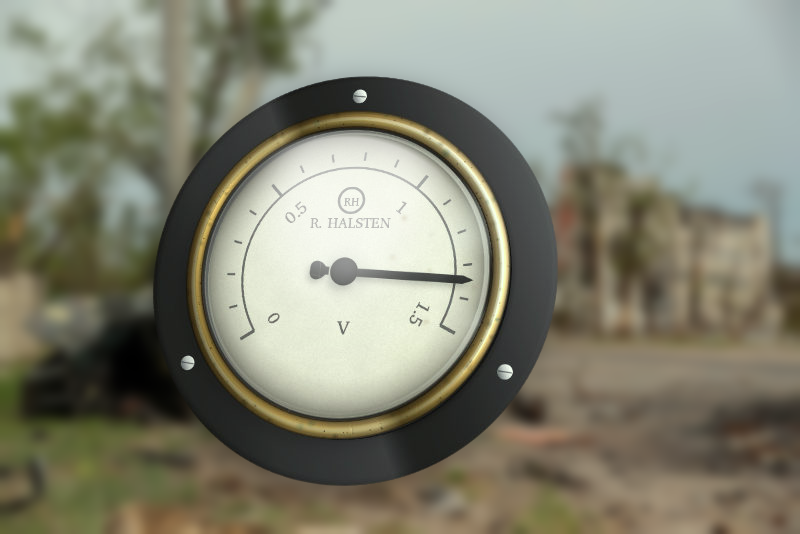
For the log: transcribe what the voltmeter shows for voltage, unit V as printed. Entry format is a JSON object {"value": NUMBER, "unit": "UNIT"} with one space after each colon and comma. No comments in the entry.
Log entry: {"value": 1.35, "unit": "V"}
